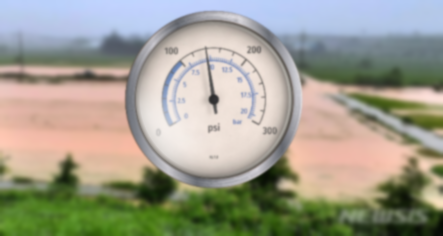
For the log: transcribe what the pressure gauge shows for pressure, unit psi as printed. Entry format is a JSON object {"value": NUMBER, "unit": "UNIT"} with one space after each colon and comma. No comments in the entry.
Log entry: {"value": 140, "unit": "psi"}
